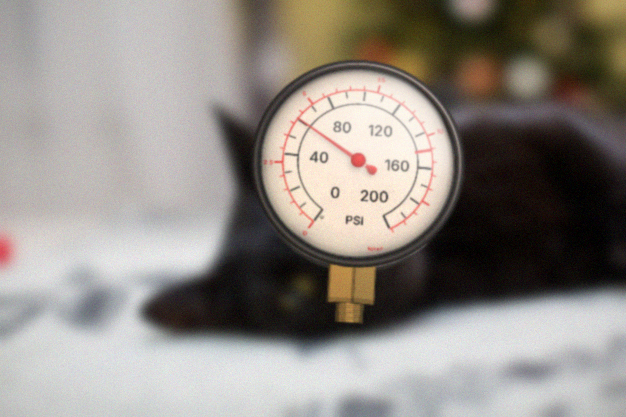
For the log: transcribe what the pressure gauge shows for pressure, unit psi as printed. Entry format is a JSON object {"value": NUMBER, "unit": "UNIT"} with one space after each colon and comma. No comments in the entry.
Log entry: {"value": 60, "unit": "psi"}
